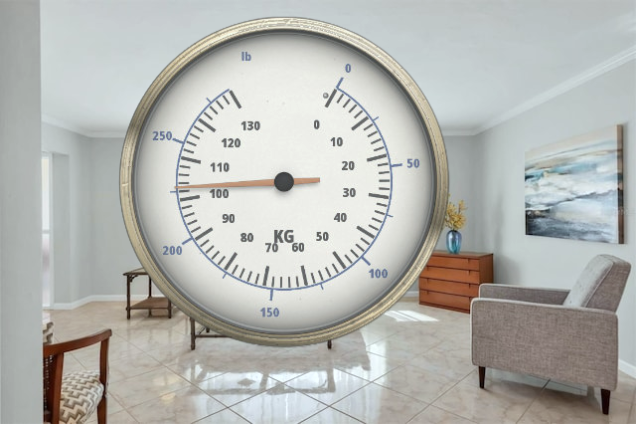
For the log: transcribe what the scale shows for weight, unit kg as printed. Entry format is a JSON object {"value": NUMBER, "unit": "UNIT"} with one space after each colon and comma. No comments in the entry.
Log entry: {"value": 103, "unit": "kg"}
